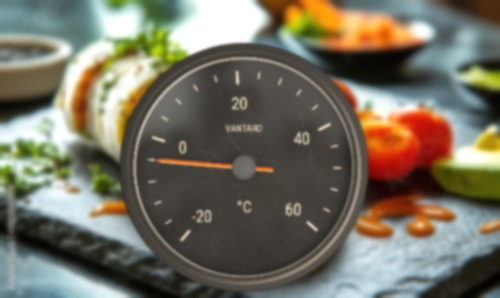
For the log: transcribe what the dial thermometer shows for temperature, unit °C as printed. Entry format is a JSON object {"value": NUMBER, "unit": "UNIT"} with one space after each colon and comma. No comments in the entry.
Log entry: {"value": -4, "unit": "°C"}
